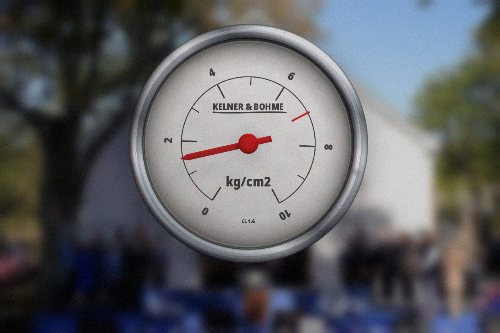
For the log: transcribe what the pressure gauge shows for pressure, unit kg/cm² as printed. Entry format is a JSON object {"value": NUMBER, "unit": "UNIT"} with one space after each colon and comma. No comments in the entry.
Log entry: {"value": 1.5, "unit": "kg/cm²"}
